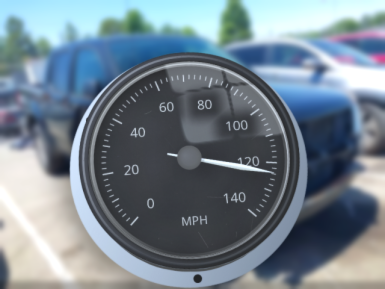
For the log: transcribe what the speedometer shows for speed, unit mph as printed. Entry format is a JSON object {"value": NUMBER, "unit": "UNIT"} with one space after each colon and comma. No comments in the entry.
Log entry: {"value": 124, "unit": "mph"}
